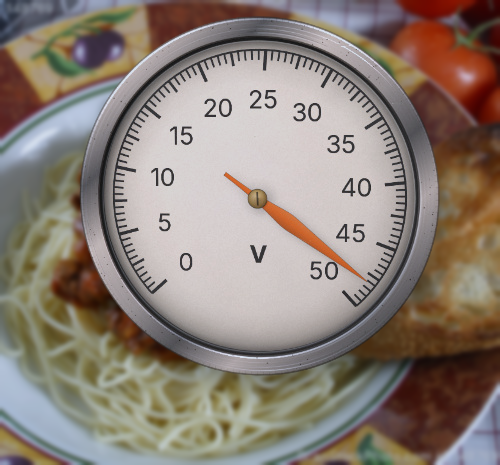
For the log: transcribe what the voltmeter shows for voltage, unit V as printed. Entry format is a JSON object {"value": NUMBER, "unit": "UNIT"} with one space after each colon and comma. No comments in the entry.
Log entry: {"value": 48, "unit": "V"}
